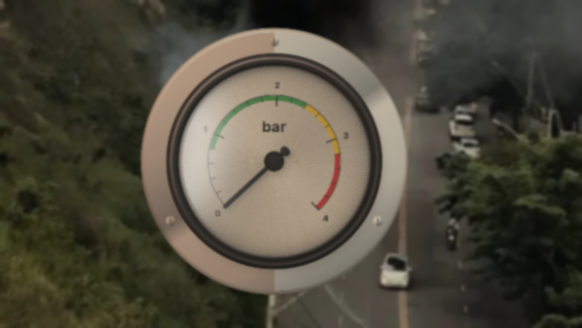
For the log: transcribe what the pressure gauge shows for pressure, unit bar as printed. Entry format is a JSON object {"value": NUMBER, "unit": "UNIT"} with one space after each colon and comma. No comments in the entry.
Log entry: {"value": 0, "unit": "bar"}
